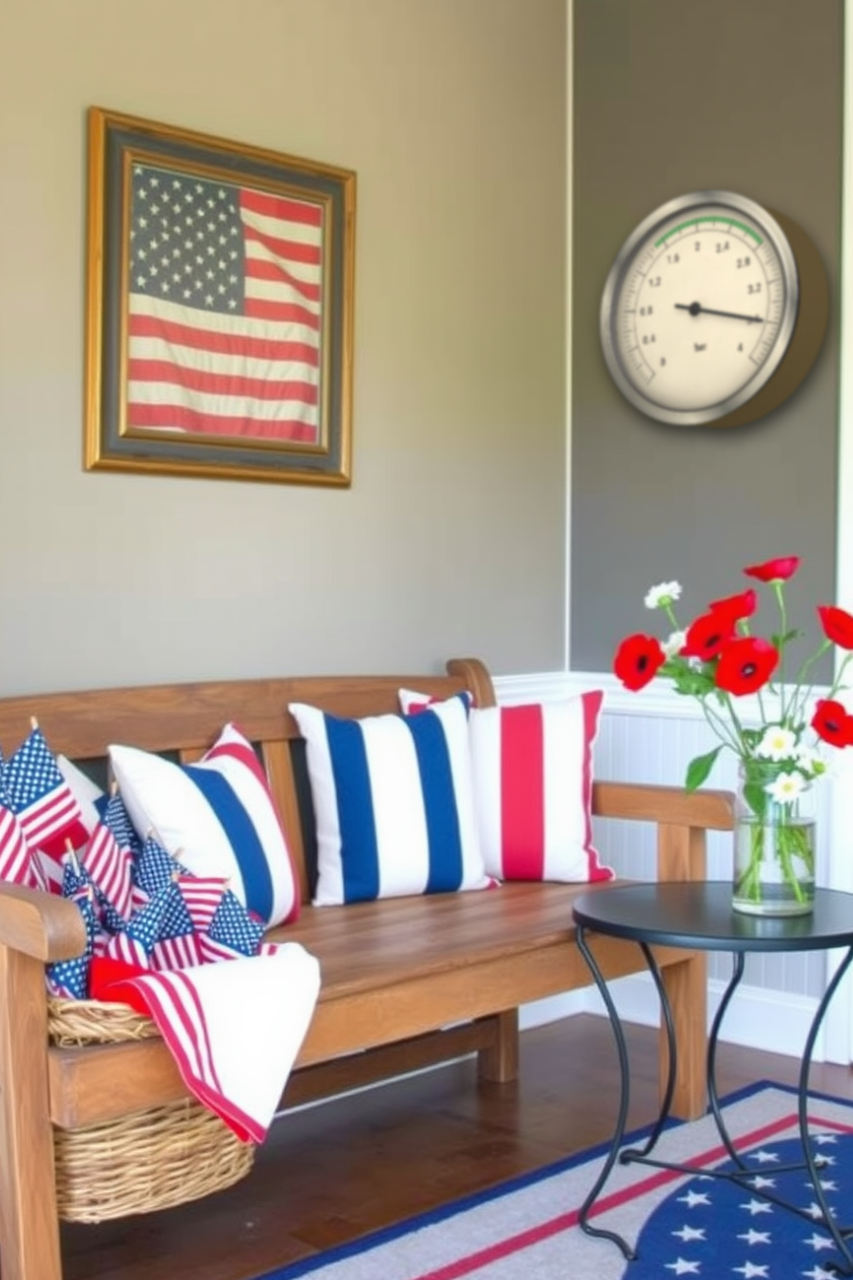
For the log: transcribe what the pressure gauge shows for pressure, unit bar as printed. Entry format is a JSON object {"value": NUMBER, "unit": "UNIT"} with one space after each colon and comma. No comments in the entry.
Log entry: {"value": 3.6, "unit": "bar"}
